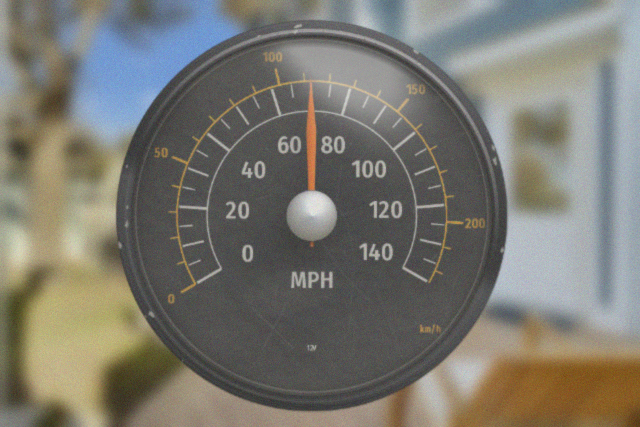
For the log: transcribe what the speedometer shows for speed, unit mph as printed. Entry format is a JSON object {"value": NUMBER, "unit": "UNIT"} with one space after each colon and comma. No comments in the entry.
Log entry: {"value": 70, "unit": "mph"}
